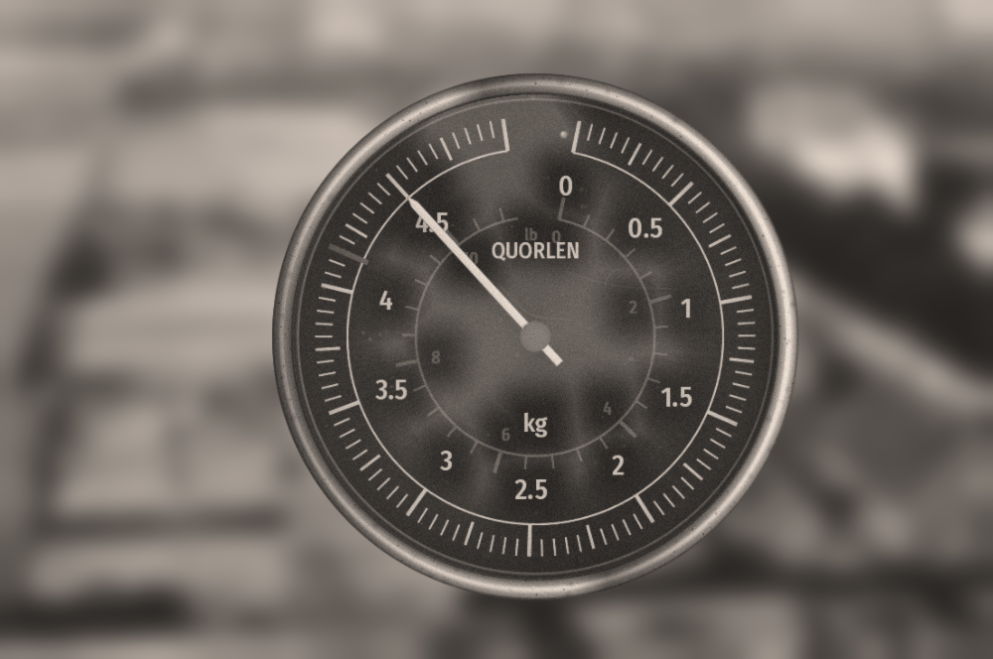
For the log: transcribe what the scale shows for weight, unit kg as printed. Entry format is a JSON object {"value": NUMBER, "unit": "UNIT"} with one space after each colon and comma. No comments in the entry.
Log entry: {"value": 4.5, "unit": "kg"}
